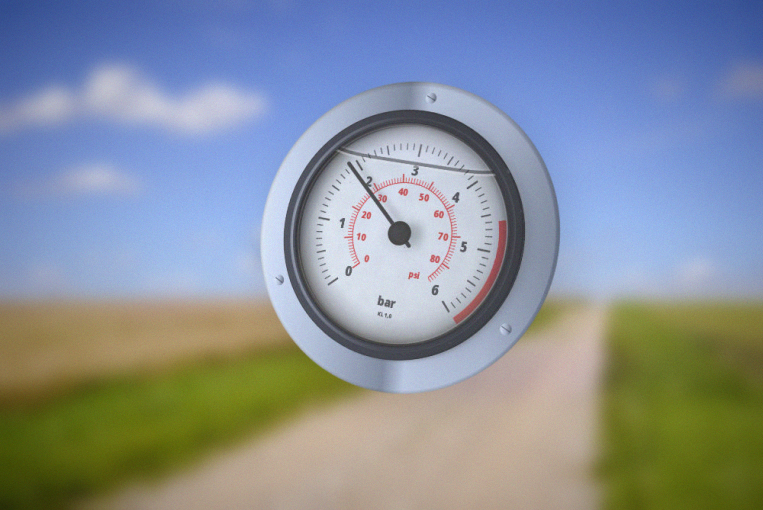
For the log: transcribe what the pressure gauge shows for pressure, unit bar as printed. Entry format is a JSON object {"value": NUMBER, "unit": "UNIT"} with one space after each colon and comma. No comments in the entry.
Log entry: {"value": 1.9, "unit": "bar"}
